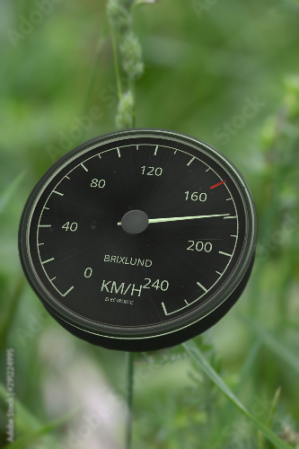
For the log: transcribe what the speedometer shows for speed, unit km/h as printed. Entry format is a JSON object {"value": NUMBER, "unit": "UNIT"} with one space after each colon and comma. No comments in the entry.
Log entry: {"value": 180, "unit": "km/h"}
